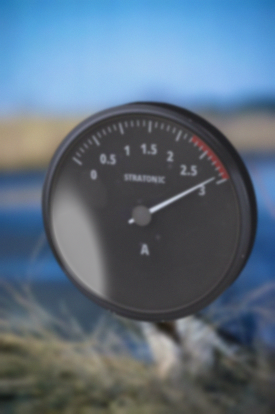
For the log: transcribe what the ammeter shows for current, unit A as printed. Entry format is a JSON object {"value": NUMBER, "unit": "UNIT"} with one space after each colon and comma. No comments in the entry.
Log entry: {"value": 2.9, "unit": "A"}
